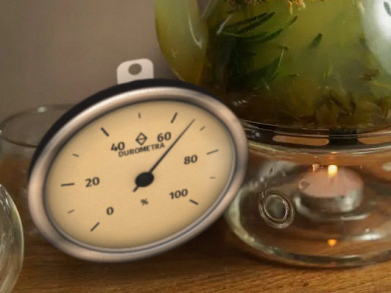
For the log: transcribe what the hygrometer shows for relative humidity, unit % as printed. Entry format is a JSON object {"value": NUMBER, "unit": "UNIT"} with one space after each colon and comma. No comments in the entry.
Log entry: {"value": 65, "unit": "%"}
